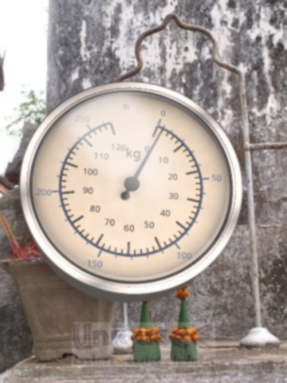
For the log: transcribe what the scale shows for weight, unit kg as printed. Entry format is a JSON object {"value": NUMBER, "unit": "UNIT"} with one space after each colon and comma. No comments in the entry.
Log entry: {"value": 2, "unit": "kg"}
